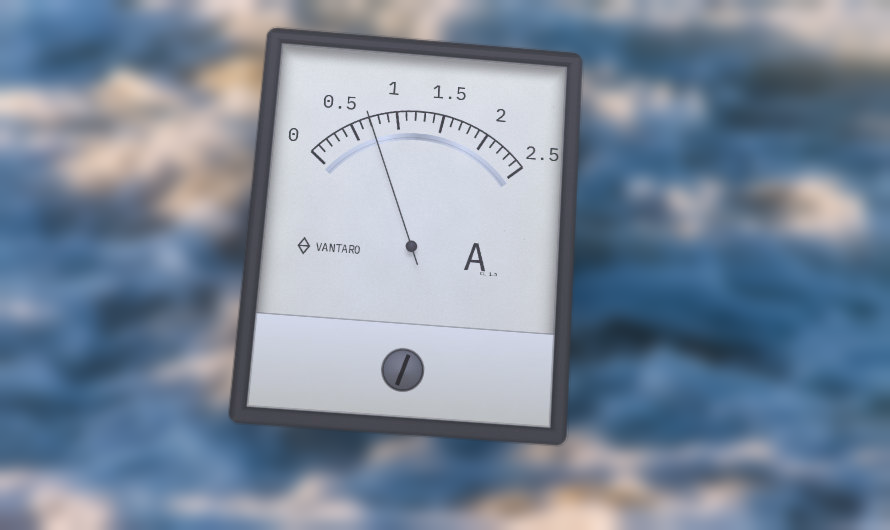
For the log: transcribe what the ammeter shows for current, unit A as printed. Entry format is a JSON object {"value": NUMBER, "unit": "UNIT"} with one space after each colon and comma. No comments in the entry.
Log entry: {"value": 0.7, "unit": "A"}
